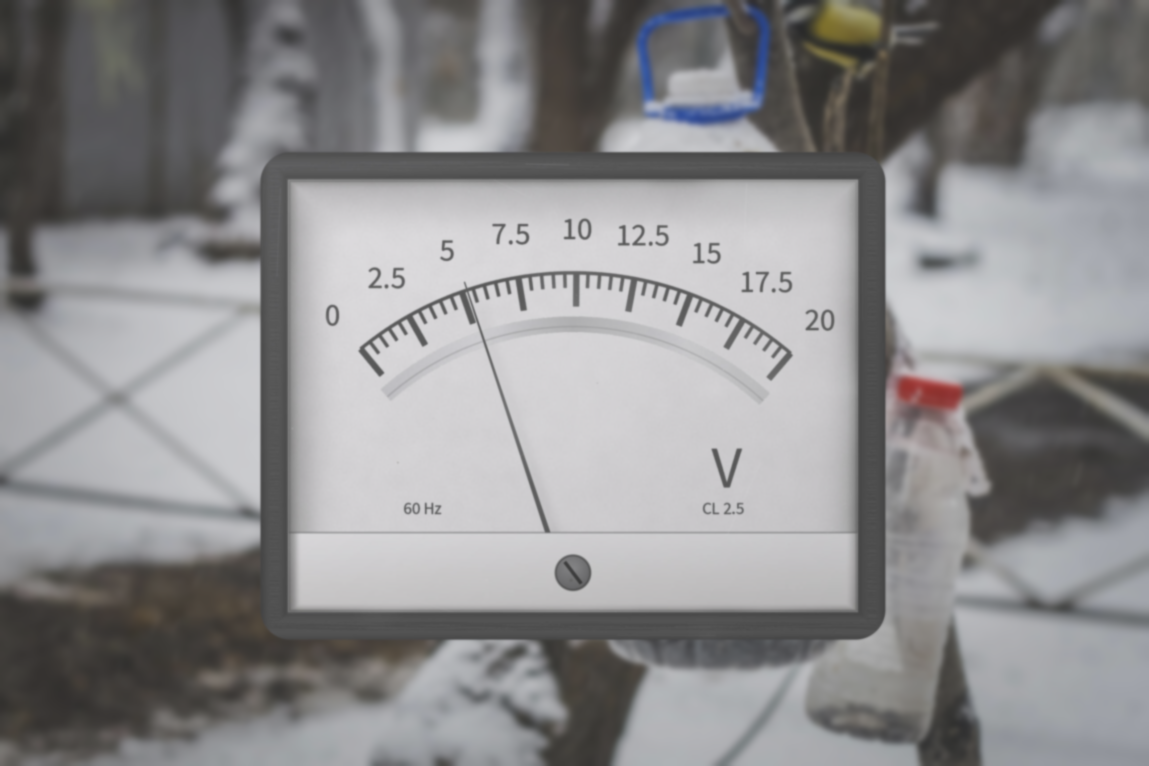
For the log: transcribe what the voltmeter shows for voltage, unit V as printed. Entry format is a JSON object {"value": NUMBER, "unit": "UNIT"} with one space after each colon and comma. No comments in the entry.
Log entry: {"value": 5.25, "unit": "V"}
